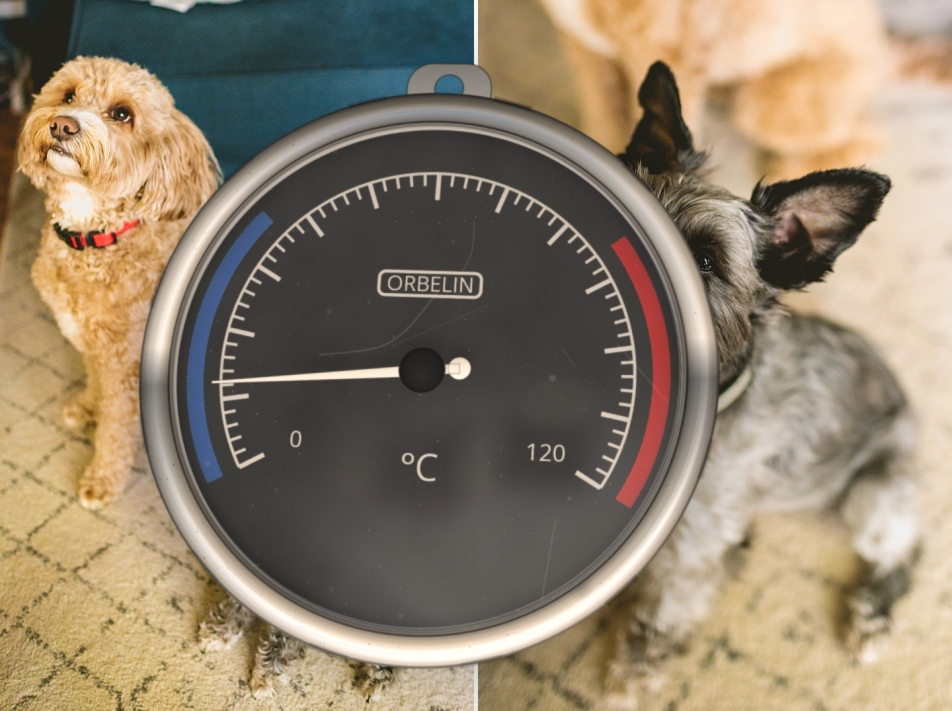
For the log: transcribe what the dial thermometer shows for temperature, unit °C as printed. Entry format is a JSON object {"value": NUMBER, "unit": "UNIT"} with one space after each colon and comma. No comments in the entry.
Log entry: {"value": 12, "unit": "°C"}
